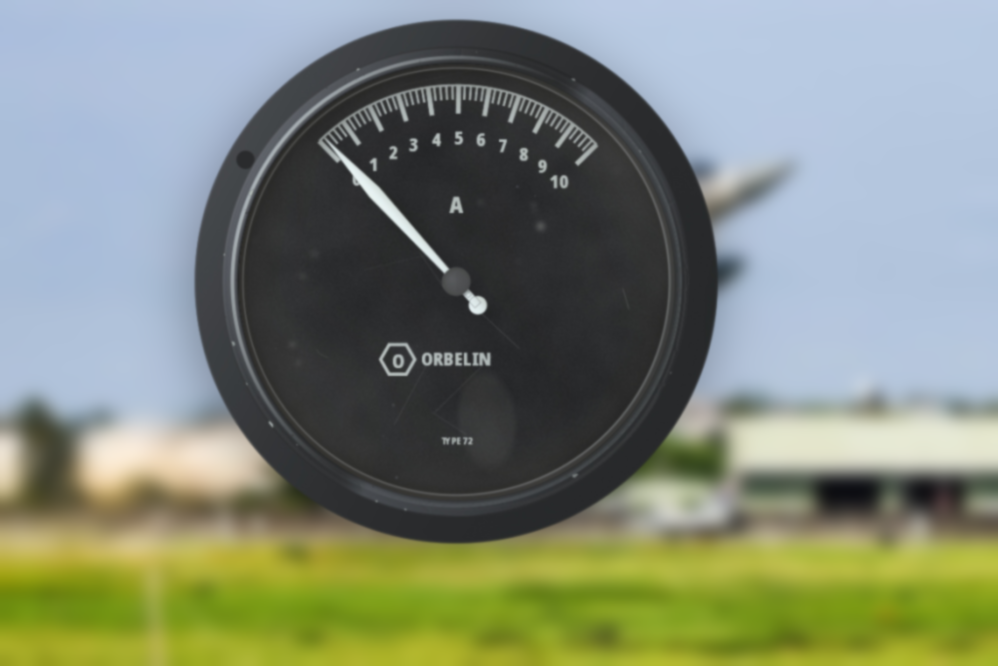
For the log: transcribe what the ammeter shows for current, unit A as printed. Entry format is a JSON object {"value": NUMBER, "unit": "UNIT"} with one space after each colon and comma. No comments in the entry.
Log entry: {"value": 0.2, "unit": "A"}
